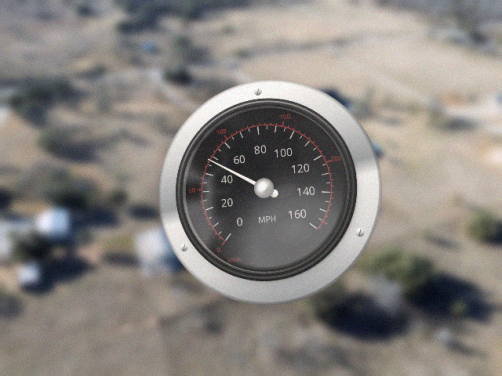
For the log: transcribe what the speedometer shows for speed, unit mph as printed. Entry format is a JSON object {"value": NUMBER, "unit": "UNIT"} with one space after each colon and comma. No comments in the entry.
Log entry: {"value": 47.5, "unit": "mph"}
